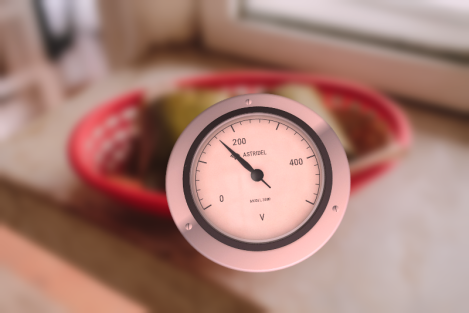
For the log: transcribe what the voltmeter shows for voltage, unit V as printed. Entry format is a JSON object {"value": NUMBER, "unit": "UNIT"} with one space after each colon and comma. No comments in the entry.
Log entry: {"value": 160, "unit": "V"}
